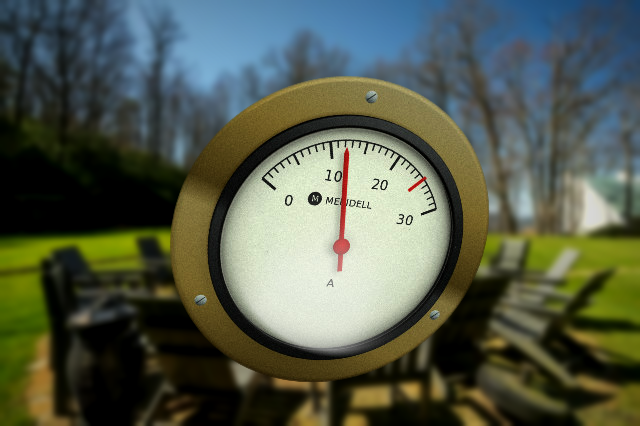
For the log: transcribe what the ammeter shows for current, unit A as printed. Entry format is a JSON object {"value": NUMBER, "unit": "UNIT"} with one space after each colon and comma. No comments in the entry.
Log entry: {"value": 12, "unit": "A"}
